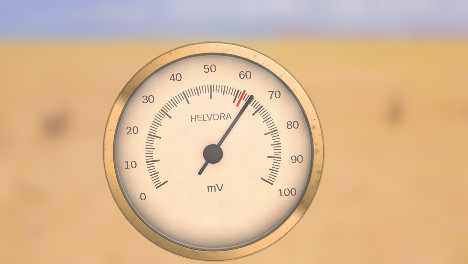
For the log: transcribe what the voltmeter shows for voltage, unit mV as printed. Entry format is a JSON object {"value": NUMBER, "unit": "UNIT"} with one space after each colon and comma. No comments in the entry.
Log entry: {"value": 65, "unit": "mV"}
